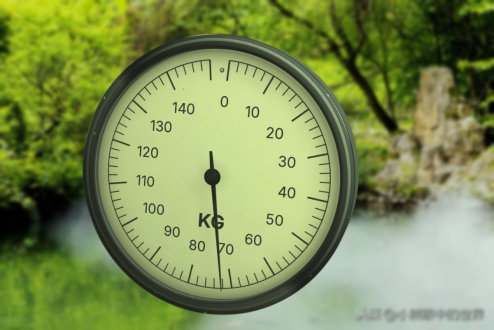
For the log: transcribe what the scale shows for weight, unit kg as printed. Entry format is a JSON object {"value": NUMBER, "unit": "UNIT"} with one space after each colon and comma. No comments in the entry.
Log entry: {"value": 72, "unit": "kg"}
